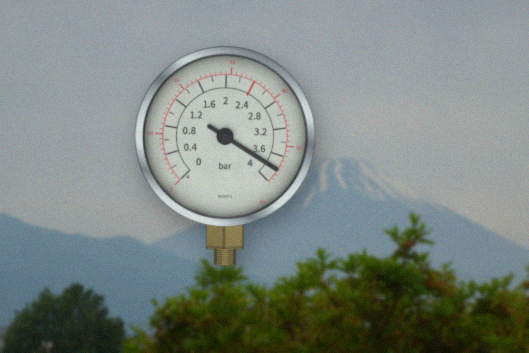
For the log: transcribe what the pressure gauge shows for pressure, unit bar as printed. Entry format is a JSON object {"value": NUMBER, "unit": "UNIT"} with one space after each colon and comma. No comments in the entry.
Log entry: {"value": 3.8, "unit": "bar"}
